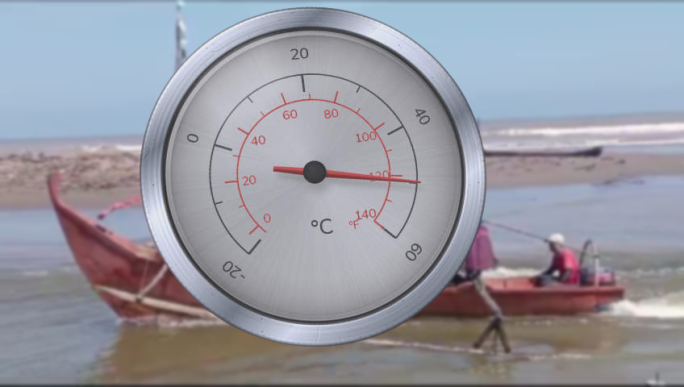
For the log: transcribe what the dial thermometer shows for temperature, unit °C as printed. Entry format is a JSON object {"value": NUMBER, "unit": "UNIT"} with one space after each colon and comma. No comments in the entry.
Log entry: {"value": 50, "unit": "°C"}
